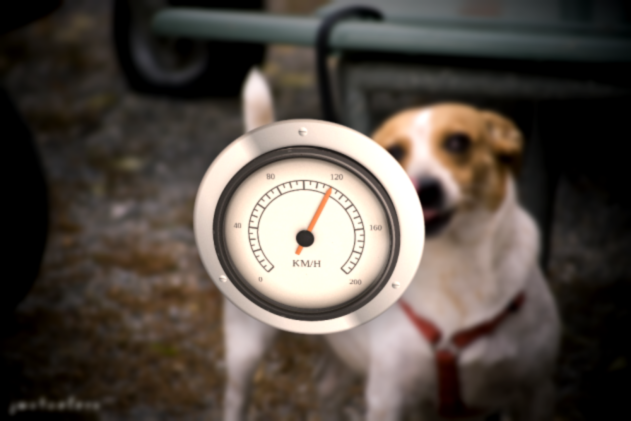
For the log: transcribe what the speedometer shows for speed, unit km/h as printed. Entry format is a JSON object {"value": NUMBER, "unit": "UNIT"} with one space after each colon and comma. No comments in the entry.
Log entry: {"value": 120, "unit": "km/h"}
